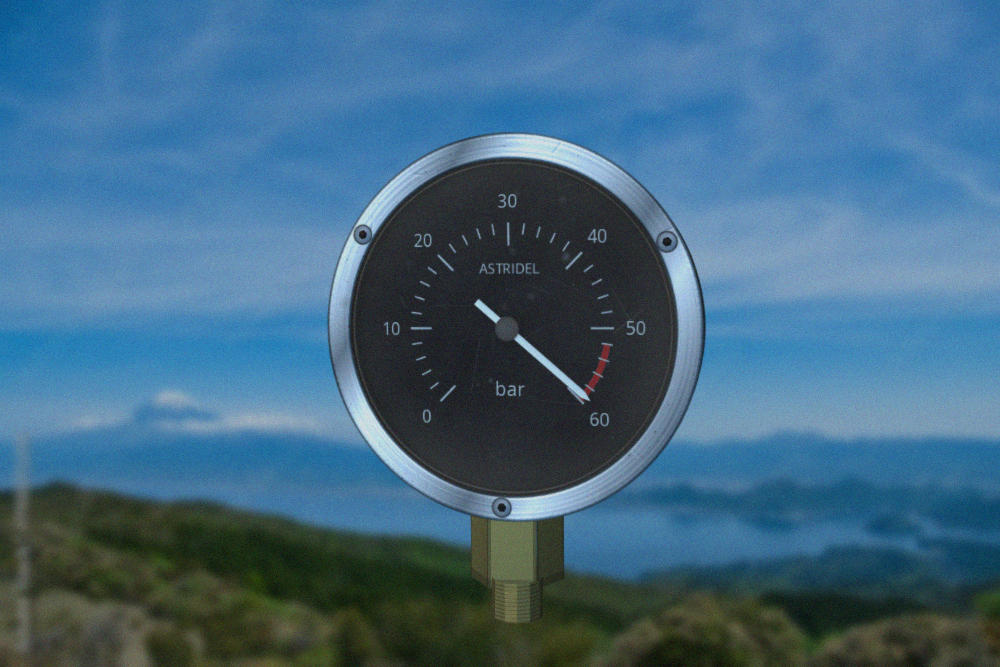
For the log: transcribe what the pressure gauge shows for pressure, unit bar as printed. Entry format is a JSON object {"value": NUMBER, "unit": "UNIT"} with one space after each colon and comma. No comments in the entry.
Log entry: {"value": 59, "unit": "bar"}
